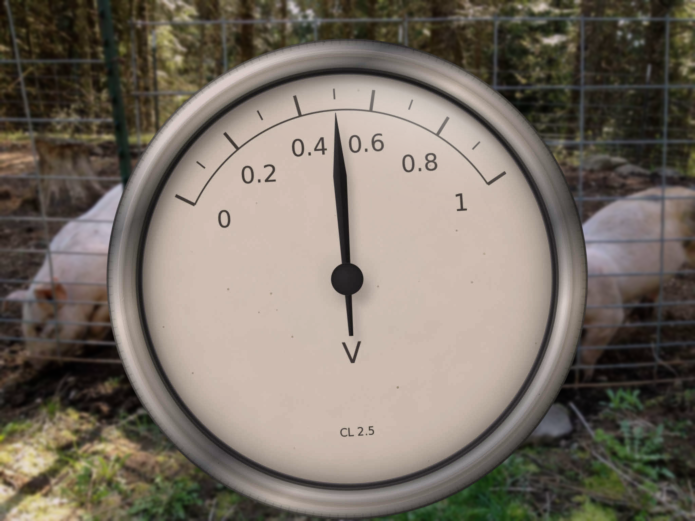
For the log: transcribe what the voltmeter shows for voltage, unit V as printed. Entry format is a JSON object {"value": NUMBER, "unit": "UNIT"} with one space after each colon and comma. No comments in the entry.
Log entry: {"value": 0.5, "unit": "V"}
